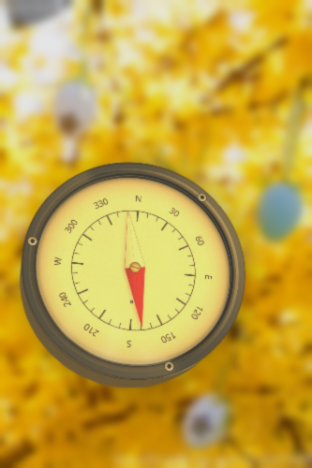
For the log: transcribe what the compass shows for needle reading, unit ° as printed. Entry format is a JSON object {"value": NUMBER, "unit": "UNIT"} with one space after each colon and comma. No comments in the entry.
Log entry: {"value": 170, "unit": "°"}
